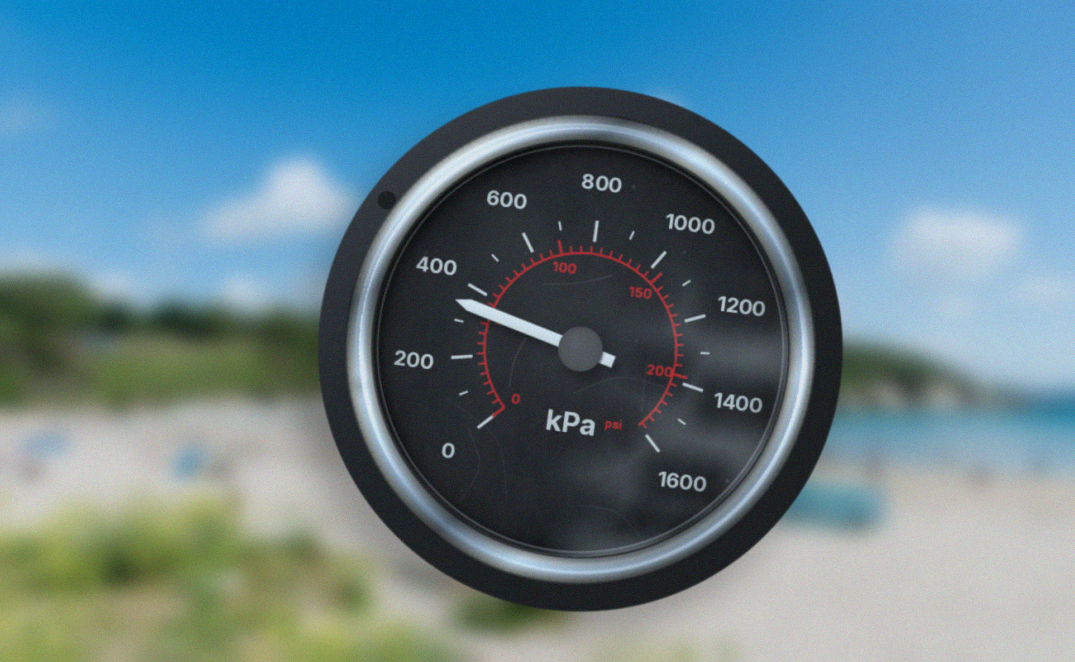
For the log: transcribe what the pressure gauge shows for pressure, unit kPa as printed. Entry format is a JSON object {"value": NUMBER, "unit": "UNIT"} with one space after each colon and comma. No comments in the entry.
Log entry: {"value": 350, "unit": "kPa"}
